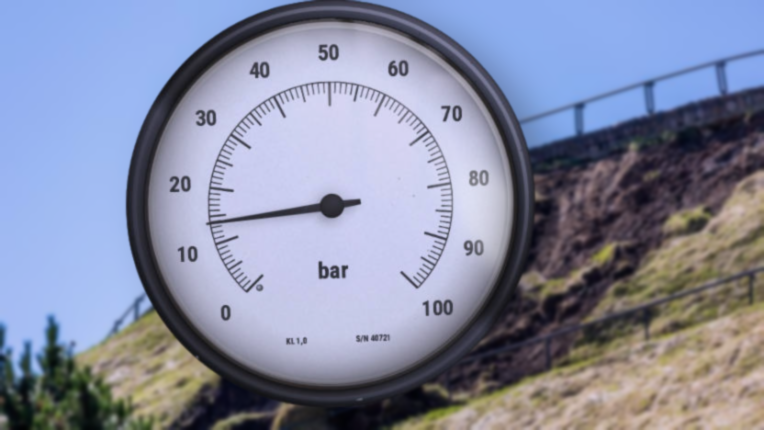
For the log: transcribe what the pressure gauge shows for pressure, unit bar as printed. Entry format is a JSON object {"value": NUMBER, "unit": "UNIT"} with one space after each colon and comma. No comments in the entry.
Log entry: {"value": 14, "unit": "bar"}
